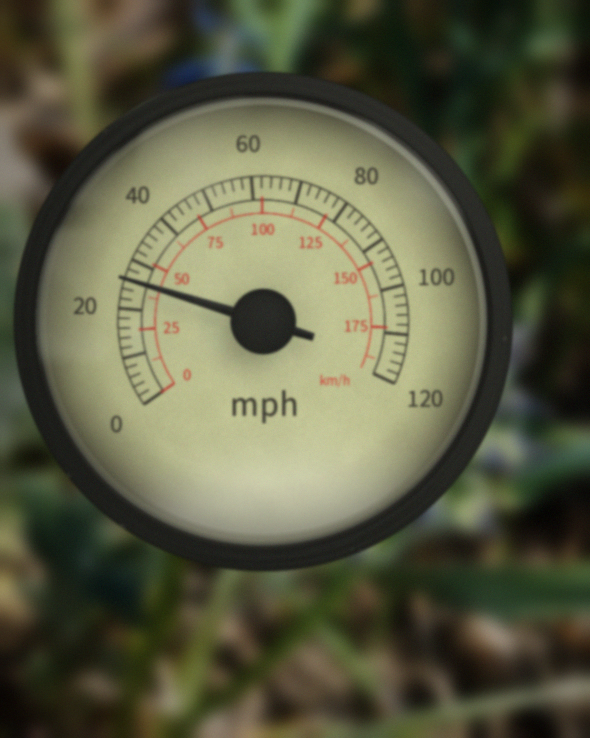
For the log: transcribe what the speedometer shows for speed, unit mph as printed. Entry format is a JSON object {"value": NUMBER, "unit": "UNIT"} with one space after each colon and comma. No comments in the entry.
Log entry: {"value": 26, "unit": "mph"}
